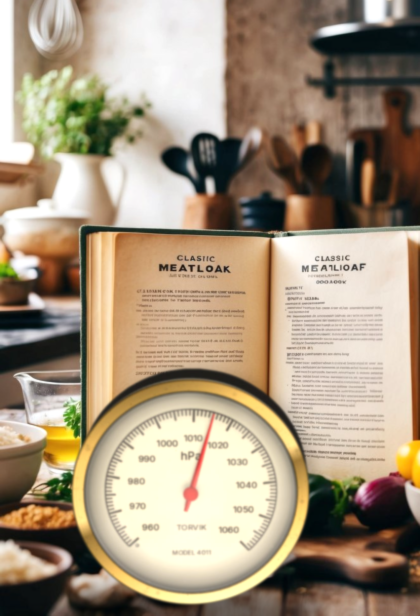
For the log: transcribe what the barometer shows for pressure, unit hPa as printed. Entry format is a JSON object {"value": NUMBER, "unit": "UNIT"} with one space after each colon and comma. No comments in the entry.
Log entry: {"value": 1015, "unit": "hPa"}
